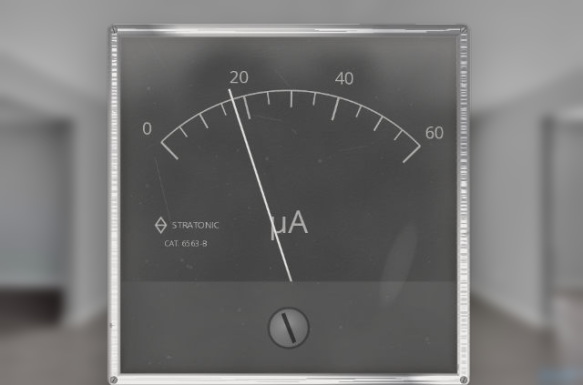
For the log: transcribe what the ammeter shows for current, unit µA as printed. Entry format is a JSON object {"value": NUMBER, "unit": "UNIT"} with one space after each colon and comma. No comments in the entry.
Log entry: {"value": 17.5, "unit": "µA"}
